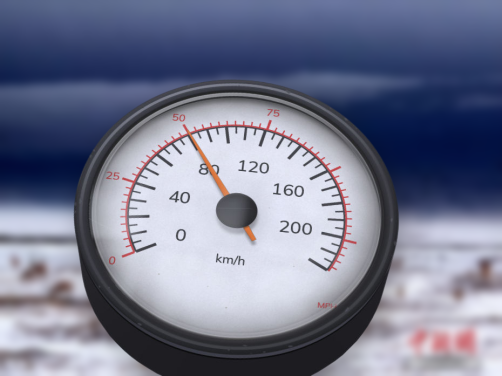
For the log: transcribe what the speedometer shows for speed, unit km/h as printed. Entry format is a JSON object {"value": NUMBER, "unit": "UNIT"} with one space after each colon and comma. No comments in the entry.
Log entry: {"value": 80, "unit": "km/h"}
